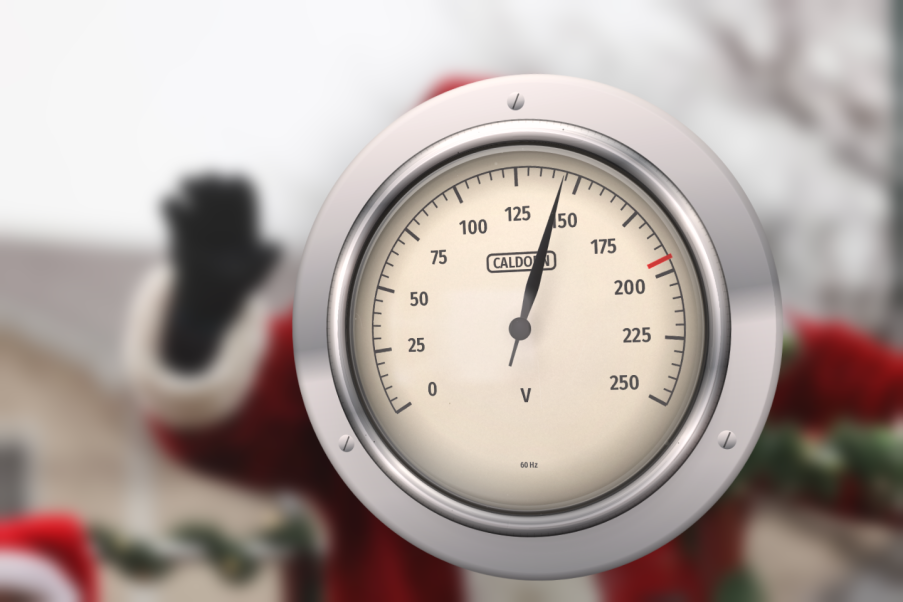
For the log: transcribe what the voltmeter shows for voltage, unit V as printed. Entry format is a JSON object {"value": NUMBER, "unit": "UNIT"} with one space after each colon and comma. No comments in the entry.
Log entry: {"value": 145, "unit": "V"}
